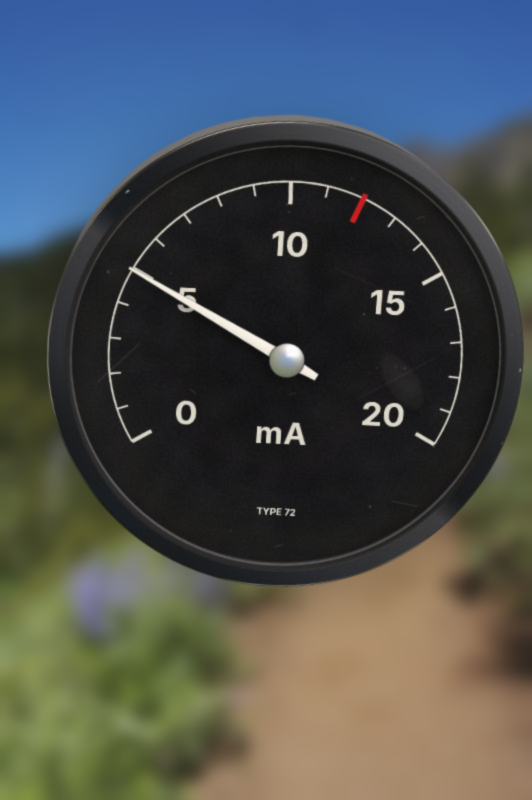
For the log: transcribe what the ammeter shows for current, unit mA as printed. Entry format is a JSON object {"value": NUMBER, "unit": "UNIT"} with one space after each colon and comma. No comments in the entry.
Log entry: {"value": 5, "unit": "mA"}
